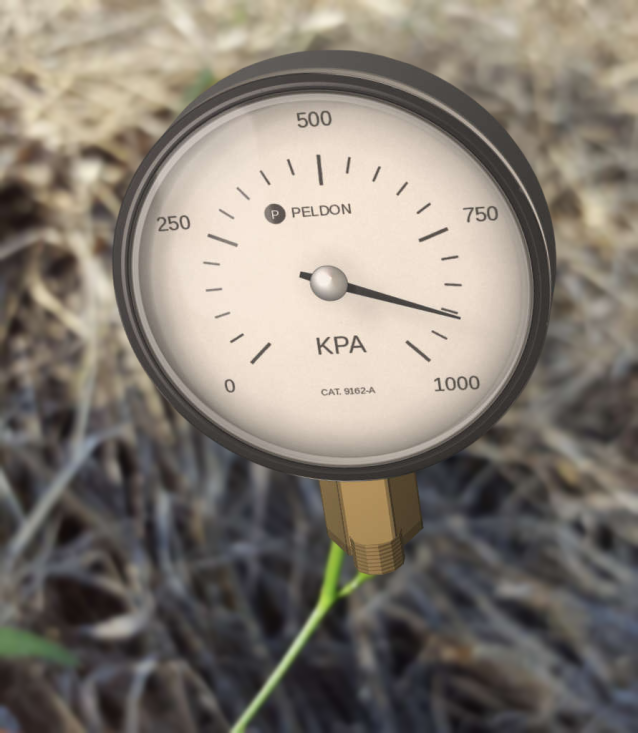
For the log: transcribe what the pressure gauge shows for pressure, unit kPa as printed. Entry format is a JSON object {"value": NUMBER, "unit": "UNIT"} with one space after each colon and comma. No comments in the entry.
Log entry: {"value": 900, "unit": "kPa"}
